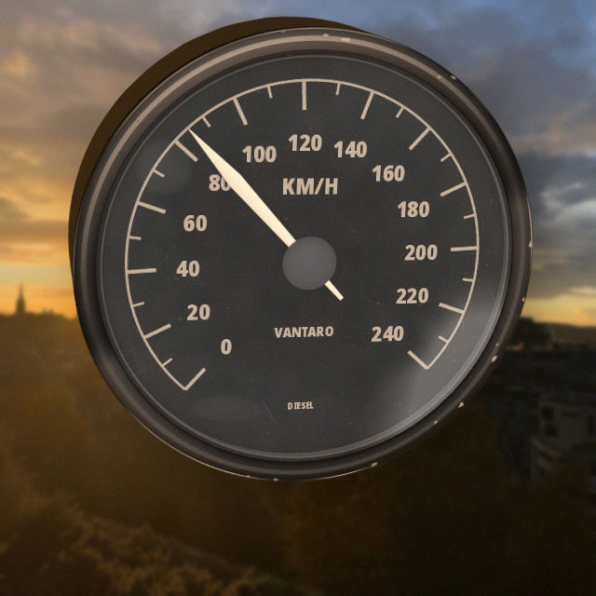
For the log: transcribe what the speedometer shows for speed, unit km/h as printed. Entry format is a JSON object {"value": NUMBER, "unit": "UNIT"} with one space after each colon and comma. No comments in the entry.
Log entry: {"value": 85, "unit": "km/h"}
